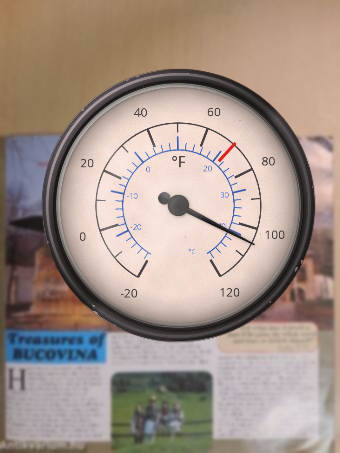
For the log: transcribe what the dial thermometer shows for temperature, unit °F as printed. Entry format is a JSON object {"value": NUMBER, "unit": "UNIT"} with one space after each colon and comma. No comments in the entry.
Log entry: {"value": 105, "unit": "°F"}
